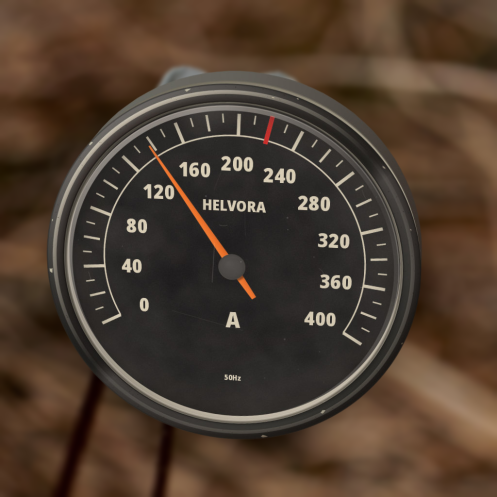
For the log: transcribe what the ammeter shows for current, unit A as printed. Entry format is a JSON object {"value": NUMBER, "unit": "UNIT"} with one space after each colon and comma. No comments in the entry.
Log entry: {"value": 140, "unit": "A"}
